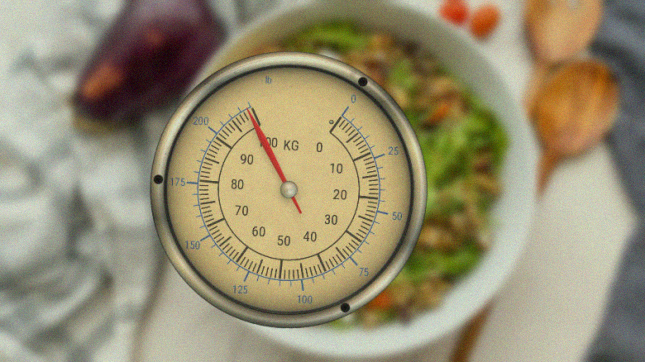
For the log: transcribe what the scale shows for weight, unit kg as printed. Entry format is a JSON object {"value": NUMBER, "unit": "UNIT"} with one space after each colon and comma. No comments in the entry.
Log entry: {"value": 99, "unit": "kg"}
